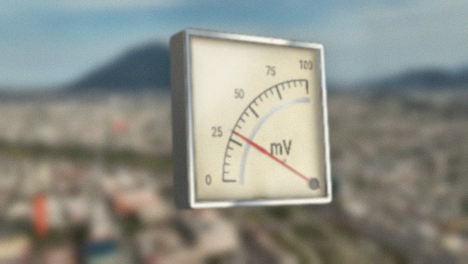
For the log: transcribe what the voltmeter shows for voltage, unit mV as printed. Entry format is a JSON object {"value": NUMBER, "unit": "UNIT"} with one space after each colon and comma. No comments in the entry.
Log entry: {"value": 30, "unit": "mV"}
